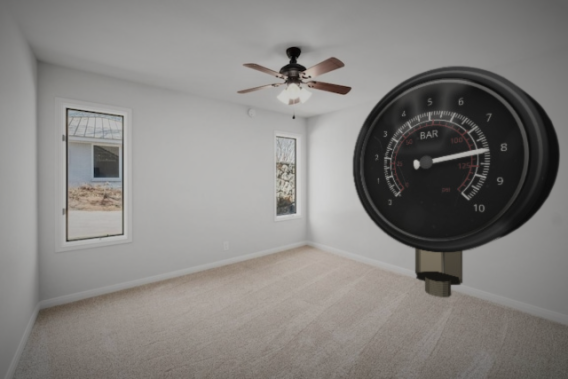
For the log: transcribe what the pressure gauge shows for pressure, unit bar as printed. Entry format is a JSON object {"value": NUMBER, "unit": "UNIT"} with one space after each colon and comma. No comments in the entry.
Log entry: {"value": 8, "unit": "bar"}
